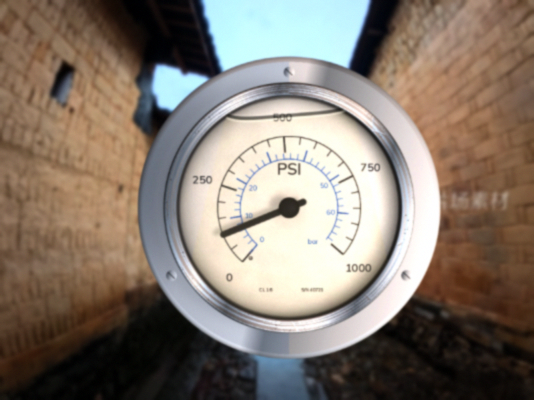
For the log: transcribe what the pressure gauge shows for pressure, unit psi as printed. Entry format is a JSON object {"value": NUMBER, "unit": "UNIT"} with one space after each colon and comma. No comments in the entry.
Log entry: {"value": 100, "unit": "psi"}
